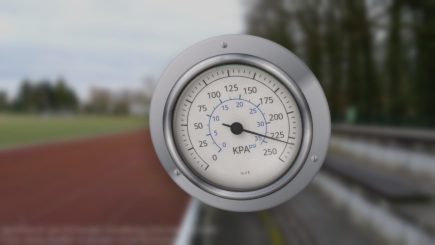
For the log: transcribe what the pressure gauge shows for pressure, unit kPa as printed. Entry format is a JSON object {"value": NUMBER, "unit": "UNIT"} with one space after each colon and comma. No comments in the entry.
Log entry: {"value": 230, "unit": "kPa"}
